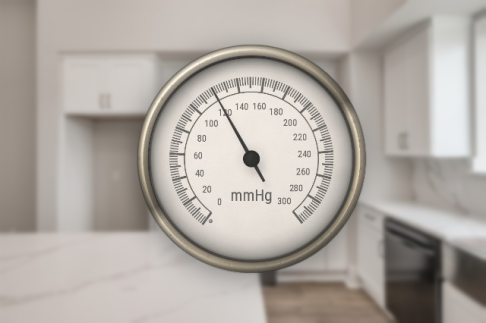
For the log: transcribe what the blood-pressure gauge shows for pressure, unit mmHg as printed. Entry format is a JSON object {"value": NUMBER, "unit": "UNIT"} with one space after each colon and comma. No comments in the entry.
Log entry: {"value": 120, "unit": "mmHg"}
